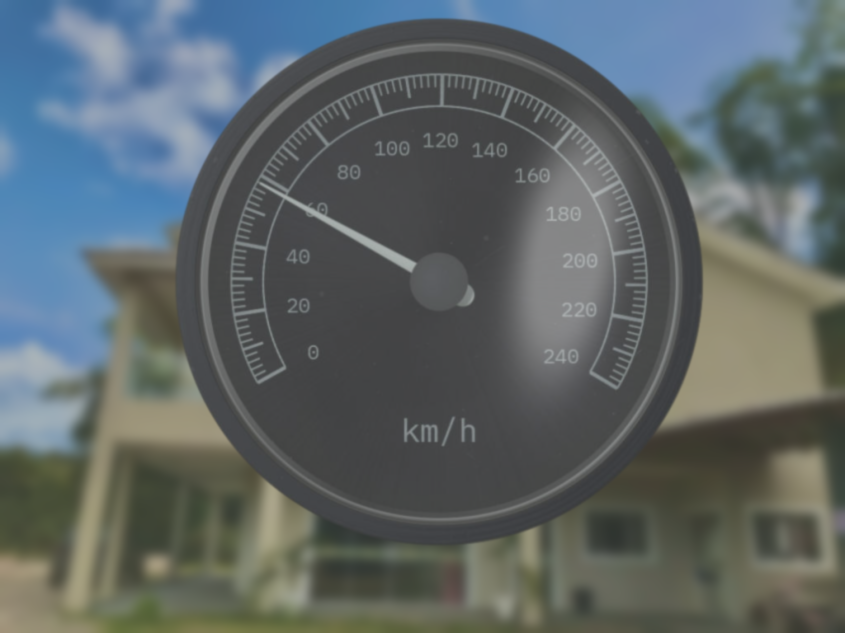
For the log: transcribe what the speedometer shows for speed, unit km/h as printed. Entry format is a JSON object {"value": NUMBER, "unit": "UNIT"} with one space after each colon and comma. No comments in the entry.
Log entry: {"value": 58, "unit": "km/h"}
